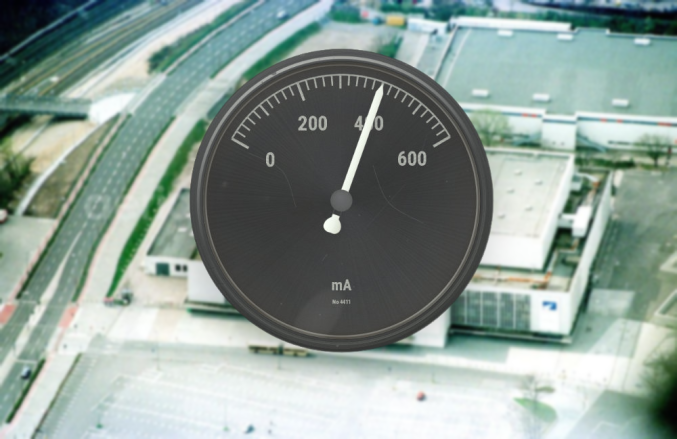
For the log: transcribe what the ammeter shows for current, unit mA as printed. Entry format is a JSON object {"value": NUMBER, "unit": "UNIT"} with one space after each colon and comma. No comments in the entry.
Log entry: {"value": 400, "unit": "mA"}
